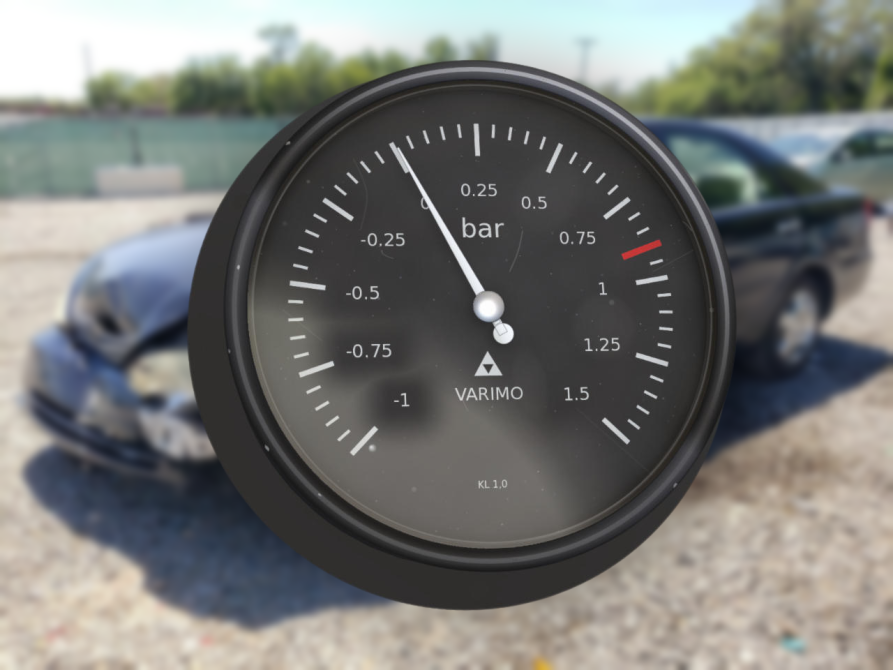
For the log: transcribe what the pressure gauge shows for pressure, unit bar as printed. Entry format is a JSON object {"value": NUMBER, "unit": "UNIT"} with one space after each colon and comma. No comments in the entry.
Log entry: {"value": 0, "unit": "bar"}
